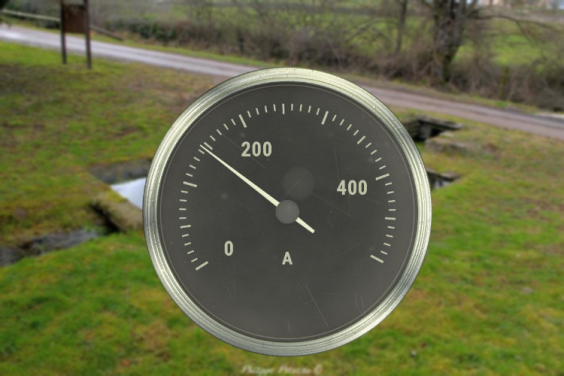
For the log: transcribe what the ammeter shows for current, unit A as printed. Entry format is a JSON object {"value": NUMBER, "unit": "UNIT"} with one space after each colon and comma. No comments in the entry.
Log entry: {"value": 145, "unit": "A"}
